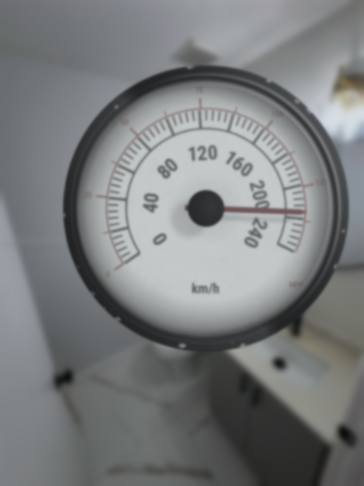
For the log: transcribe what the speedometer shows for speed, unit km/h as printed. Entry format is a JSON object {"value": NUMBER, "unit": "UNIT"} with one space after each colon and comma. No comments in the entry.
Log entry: {"value": 216, "unit": "km/h"}
